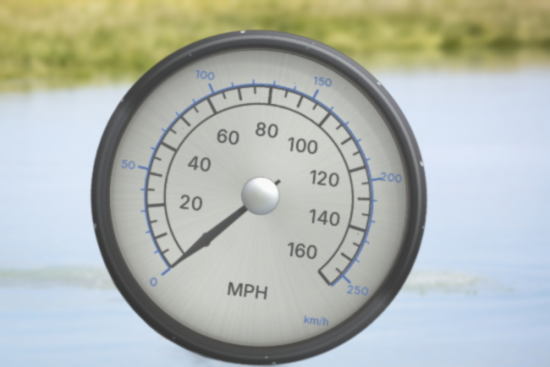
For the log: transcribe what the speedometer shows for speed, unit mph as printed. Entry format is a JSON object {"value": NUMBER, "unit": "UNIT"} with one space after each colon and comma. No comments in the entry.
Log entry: {"value": 0, "unit": "mph"}
